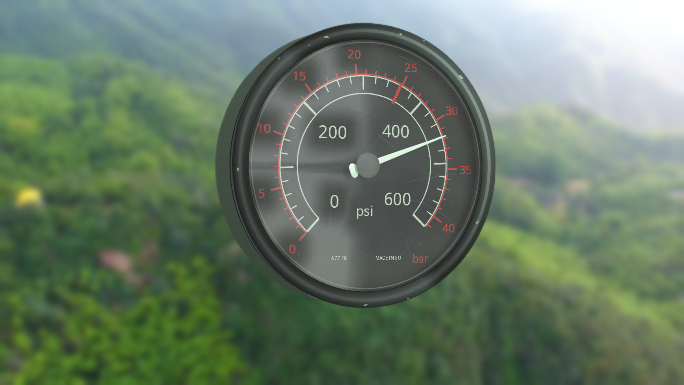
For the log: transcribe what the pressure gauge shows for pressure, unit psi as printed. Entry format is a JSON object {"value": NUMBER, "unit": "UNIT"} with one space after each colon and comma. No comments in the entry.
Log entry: {"value": 460, "unit": "psi"}
